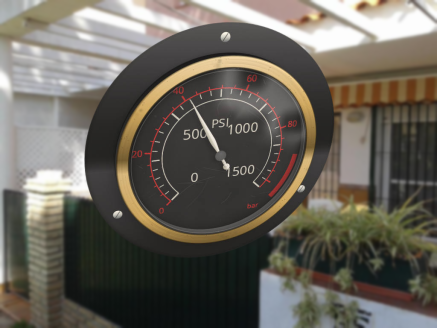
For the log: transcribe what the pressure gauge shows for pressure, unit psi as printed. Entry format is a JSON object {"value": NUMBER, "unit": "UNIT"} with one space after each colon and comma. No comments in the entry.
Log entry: {"value": 600, "unit": "psi"}
